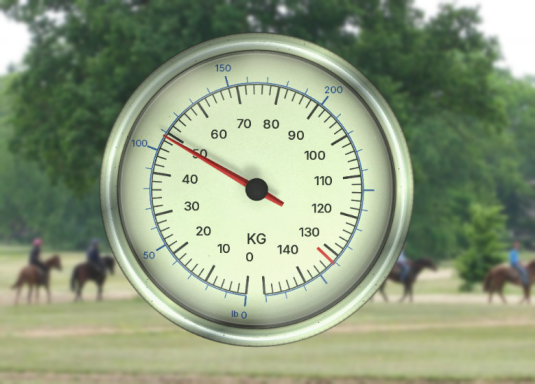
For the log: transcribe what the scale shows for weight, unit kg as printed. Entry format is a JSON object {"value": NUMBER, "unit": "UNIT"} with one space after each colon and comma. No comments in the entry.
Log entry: {"value": 49, "unit": "kg"}
